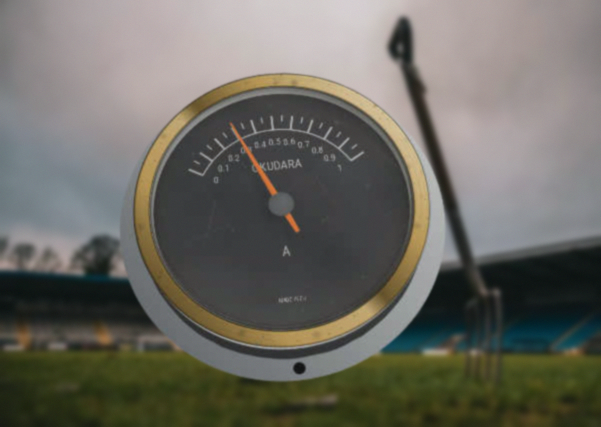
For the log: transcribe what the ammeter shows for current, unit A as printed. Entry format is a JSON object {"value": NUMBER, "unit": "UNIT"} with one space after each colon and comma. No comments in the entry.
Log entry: {"value": 0.3, "unit": "A"}
